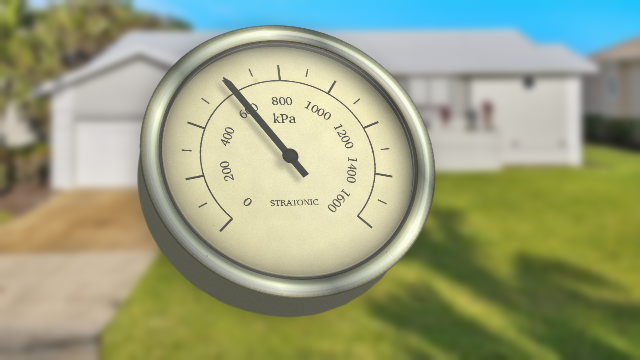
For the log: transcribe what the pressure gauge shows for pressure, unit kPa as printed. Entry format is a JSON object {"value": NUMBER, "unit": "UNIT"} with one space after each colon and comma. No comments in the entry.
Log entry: {"value": 600, "unit": "kPa"}
